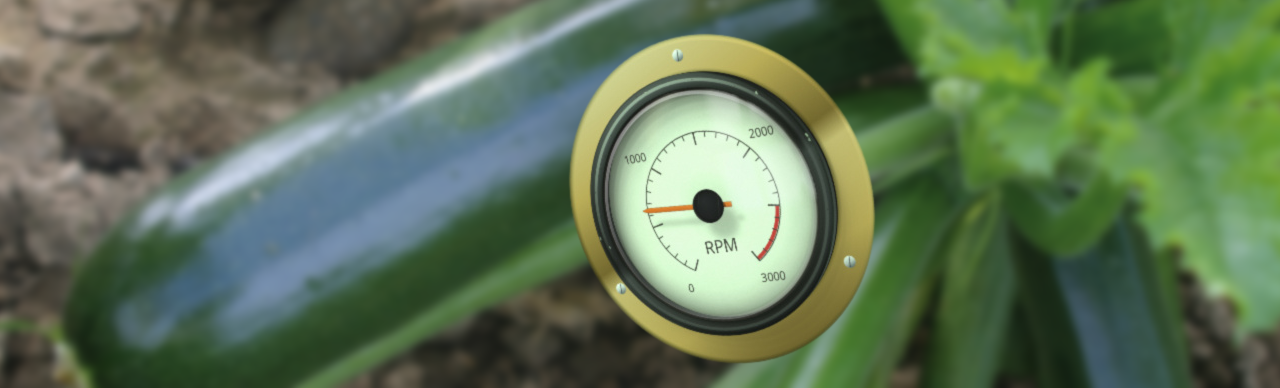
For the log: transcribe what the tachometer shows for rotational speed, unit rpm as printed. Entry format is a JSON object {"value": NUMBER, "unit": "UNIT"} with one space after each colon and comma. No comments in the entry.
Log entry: {"value": 650, "unit": "rpm"}
